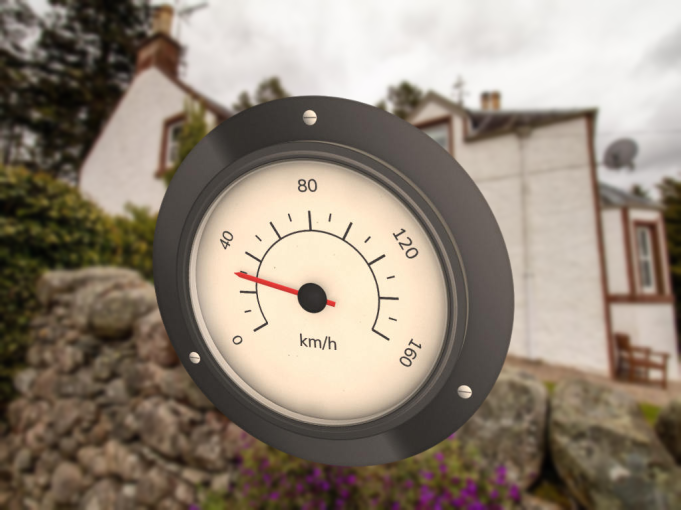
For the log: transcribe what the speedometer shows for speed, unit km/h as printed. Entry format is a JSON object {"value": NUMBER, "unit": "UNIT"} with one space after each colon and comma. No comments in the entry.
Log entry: {"value": 30, "unit": "km/h"}
